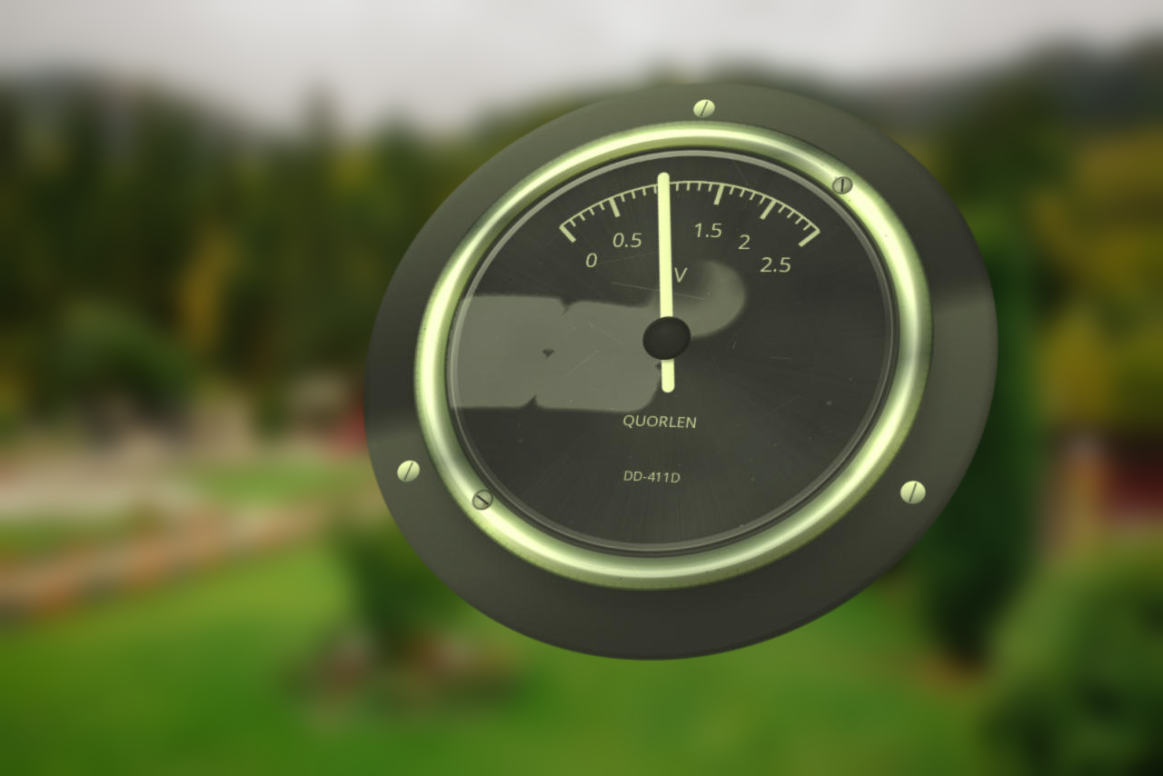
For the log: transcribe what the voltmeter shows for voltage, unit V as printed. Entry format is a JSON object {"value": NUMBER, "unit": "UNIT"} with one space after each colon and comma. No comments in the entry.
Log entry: {"value": 1, "unit": "V"}
